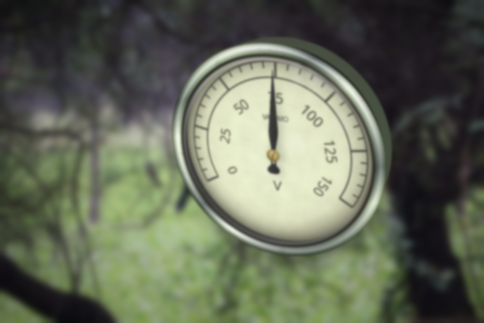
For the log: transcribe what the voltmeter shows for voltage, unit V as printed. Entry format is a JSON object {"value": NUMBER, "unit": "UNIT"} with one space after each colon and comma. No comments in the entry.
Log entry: {"value": 75, "unit": "V"}
